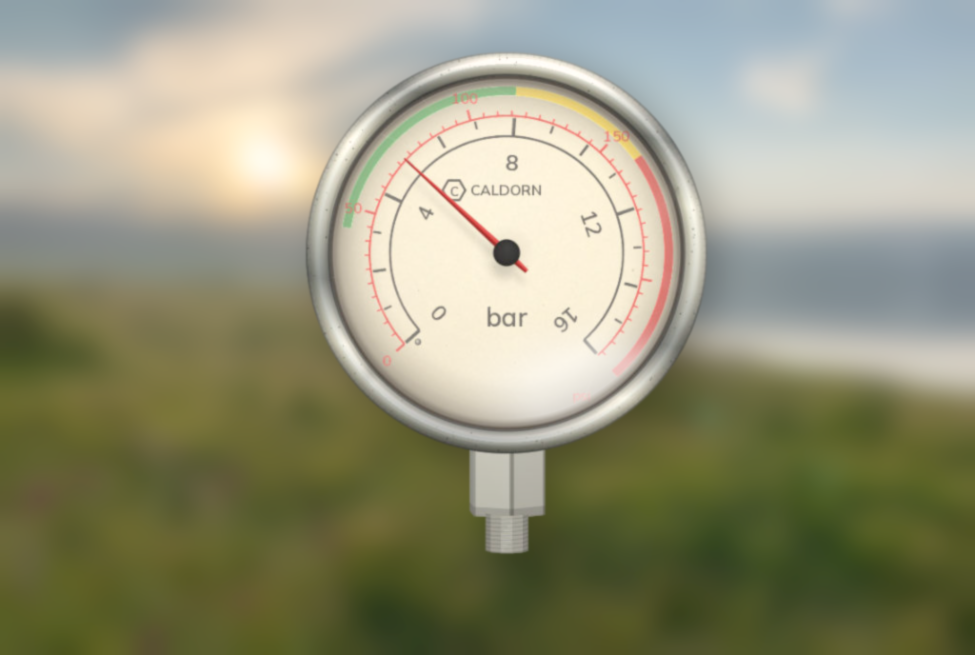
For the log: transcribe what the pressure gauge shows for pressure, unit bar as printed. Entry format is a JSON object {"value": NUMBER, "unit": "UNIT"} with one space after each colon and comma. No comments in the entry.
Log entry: {"value": 5, "unit": "bar"}
